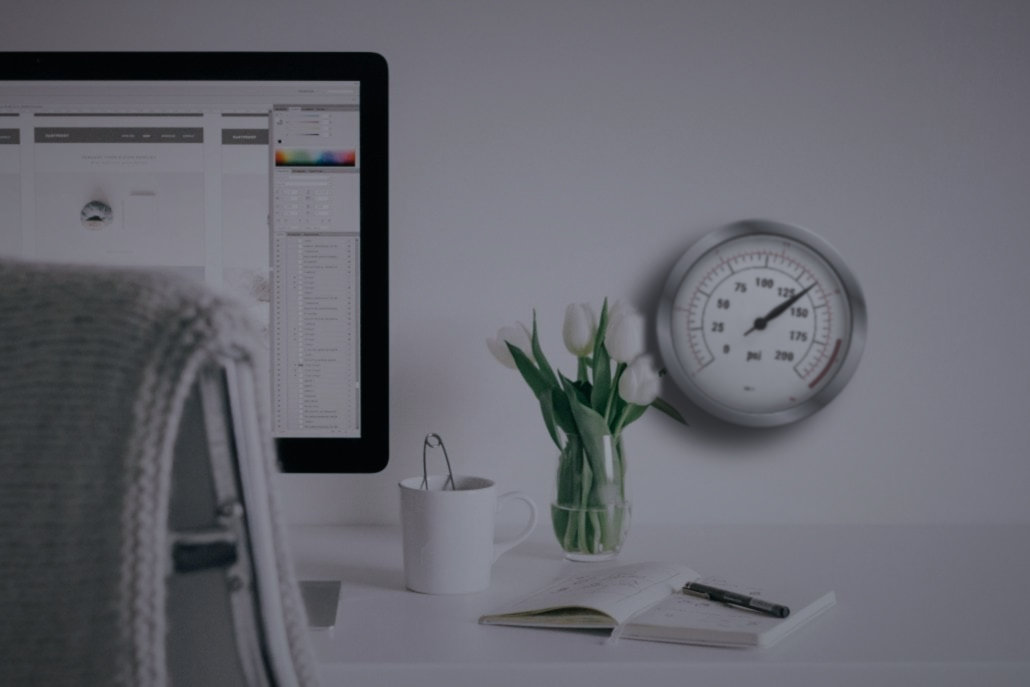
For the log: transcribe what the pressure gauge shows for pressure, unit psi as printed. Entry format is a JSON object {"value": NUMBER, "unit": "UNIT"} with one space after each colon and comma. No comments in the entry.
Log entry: {"value": 135, "unit": "psi"}
